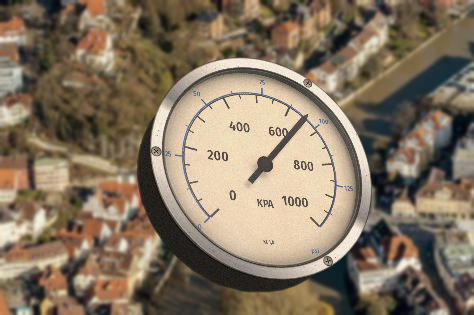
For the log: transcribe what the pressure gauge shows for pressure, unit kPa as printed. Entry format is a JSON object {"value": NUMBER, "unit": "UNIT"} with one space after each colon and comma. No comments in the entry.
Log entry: {"value": 650, "unit": "kPa"}
